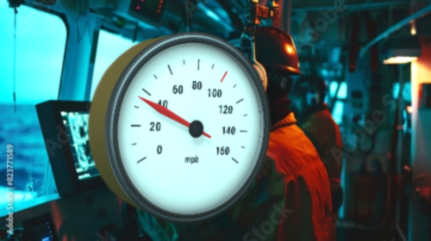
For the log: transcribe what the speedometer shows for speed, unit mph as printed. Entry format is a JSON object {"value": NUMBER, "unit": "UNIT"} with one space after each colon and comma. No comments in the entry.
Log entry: {"value": 35, "unit": "mph"}
